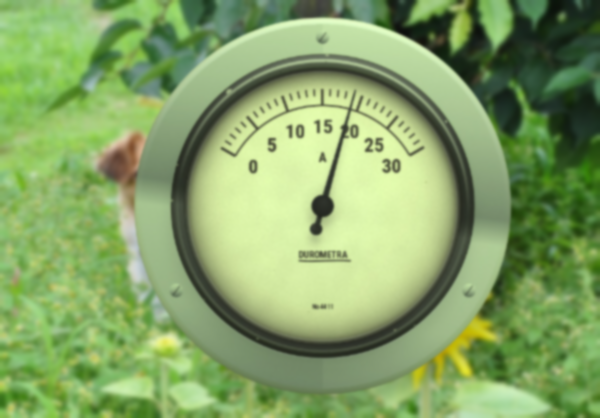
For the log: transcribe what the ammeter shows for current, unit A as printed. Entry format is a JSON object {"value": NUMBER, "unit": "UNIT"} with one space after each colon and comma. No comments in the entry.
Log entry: {"value": 19, "unit": "A"}
